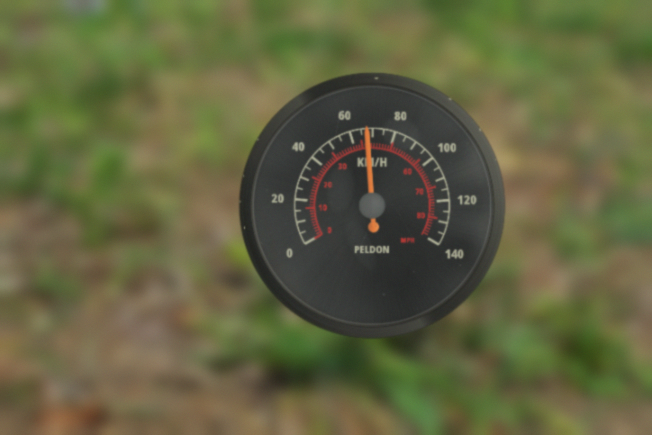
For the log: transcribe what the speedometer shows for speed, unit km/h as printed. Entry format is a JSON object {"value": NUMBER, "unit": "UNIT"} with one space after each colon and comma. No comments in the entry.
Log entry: {"value": 67.5, "unit": "km/h"}
